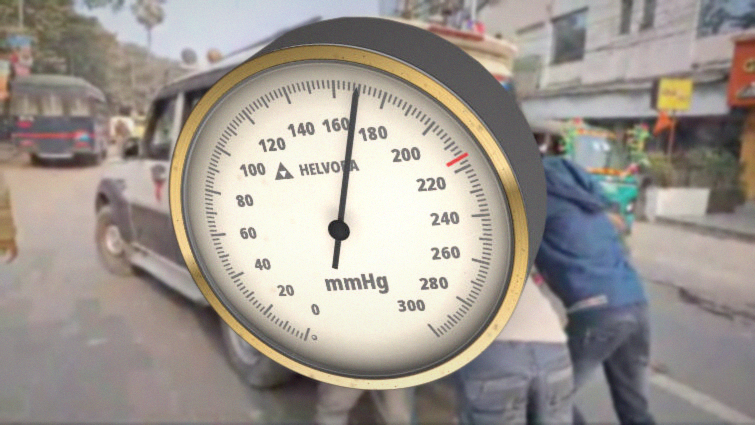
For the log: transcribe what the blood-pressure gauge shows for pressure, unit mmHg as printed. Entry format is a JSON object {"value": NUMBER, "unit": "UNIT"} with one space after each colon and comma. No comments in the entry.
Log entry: {"value": 170, "unit": "mmHg"}
